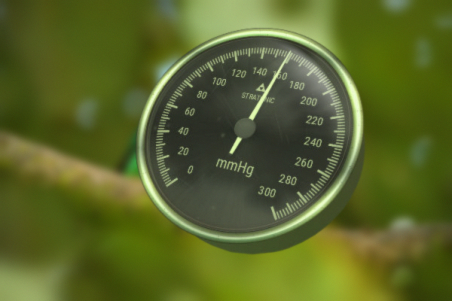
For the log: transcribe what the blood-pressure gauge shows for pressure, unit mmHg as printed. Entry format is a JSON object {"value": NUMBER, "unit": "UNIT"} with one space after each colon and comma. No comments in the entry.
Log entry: {"value": 160, "unit": "mmHg"}
